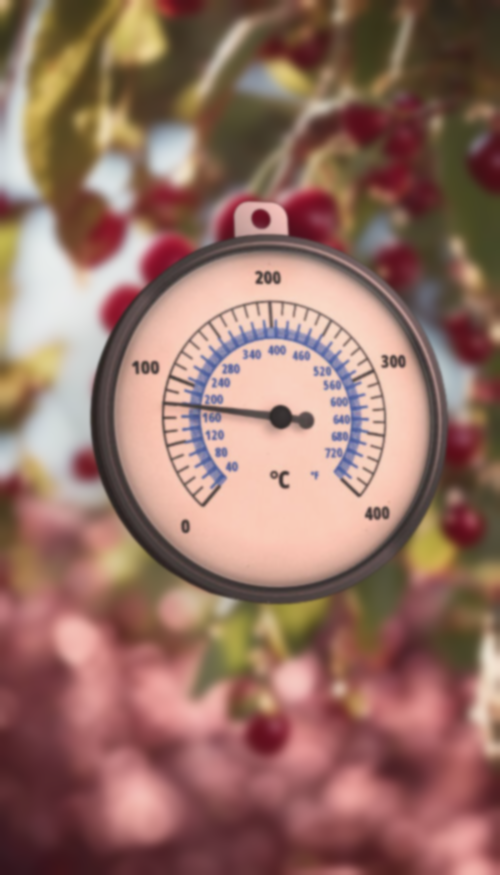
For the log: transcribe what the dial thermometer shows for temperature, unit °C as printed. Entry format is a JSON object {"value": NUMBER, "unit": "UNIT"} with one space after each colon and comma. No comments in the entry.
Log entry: {"value": 80, "unit": "°C"}
